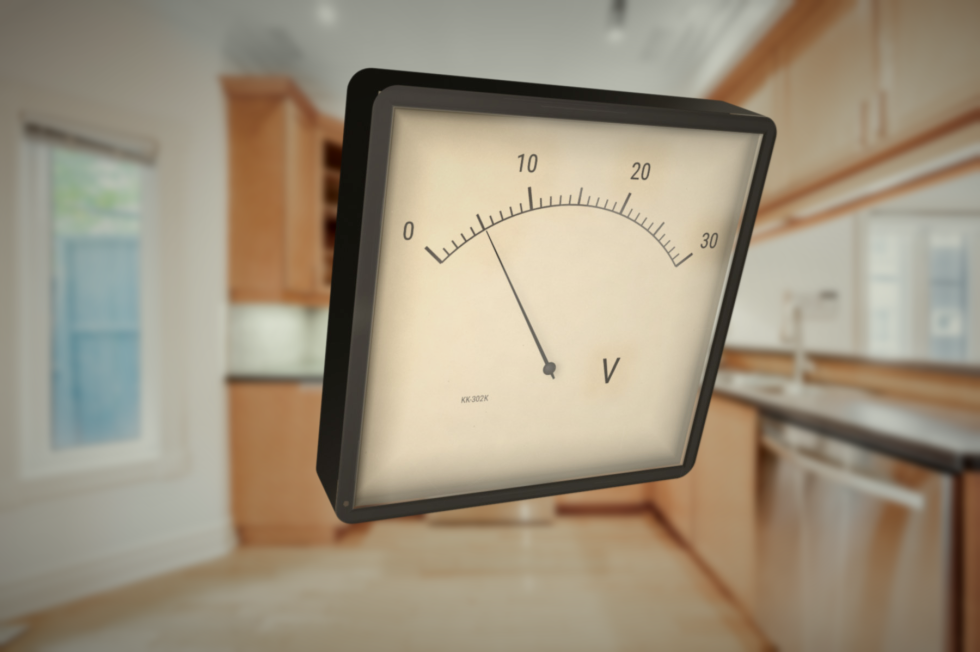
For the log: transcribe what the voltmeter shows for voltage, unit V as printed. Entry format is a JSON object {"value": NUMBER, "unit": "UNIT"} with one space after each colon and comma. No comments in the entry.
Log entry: {"value": 5, "unit": "V"}
